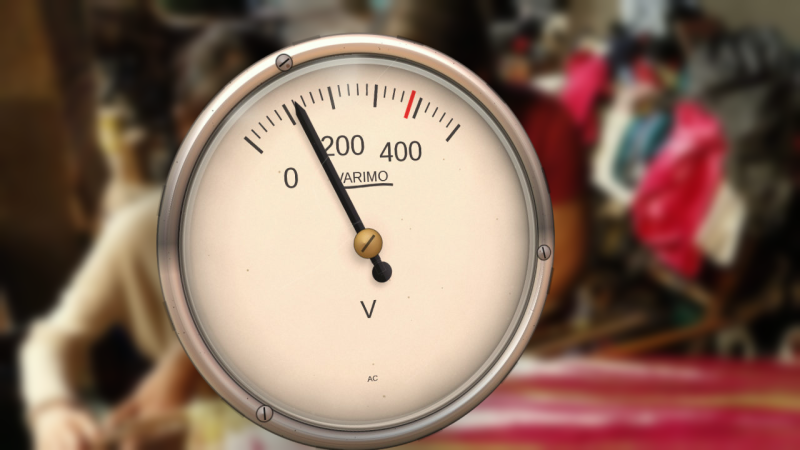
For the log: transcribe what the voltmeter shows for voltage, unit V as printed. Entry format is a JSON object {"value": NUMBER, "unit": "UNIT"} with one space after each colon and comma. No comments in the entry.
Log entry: {"value": 120, "unit": "V"}
